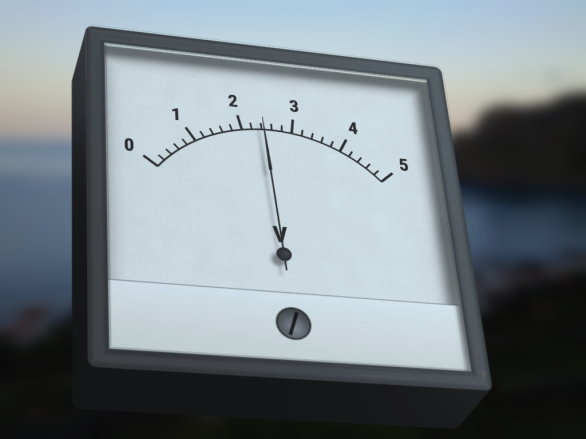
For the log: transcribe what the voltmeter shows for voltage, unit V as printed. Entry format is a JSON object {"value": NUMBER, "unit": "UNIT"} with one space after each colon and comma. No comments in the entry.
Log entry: {"value": 2.4, "unit": "V"}
